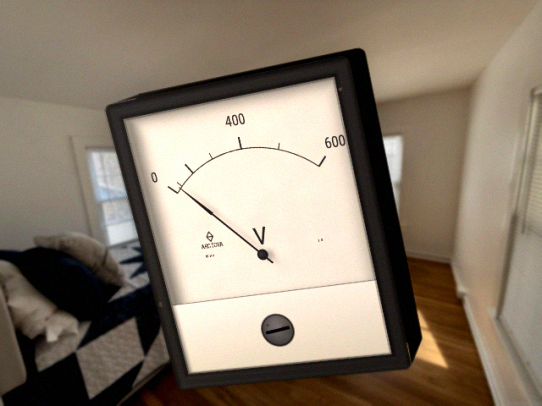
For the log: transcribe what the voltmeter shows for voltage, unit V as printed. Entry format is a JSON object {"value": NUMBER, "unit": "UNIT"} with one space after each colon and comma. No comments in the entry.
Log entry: {"value": 100, "unit": "V"}
